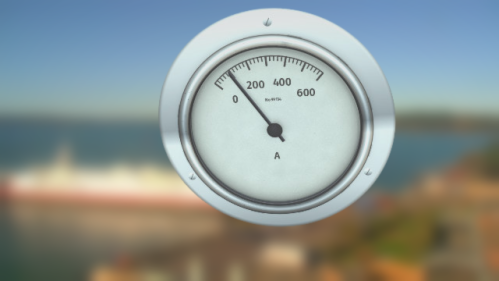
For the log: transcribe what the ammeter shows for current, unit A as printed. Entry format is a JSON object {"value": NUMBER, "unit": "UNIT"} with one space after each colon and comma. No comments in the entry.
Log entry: {"value": 100, "unit": "A"}
